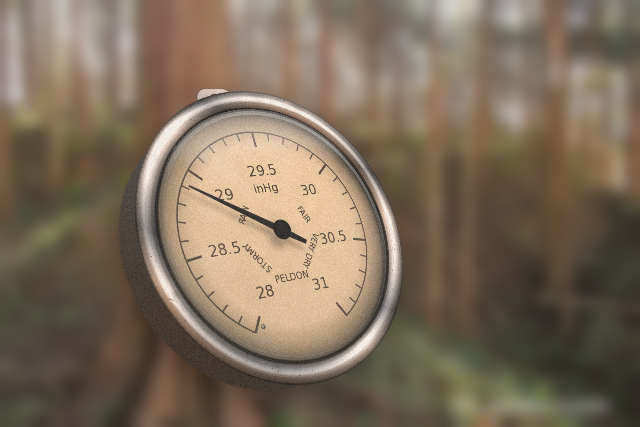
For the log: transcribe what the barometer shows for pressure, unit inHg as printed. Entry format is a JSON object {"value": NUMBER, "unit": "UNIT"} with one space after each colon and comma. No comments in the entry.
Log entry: {"value": 28.9, "unit": "inHg"}
